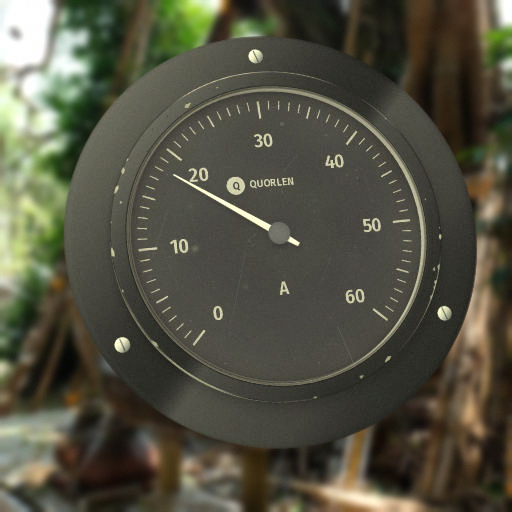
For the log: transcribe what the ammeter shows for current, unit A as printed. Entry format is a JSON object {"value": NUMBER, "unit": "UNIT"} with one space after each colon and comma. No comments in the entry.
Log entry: {"value": 18, "unit": "A"}
